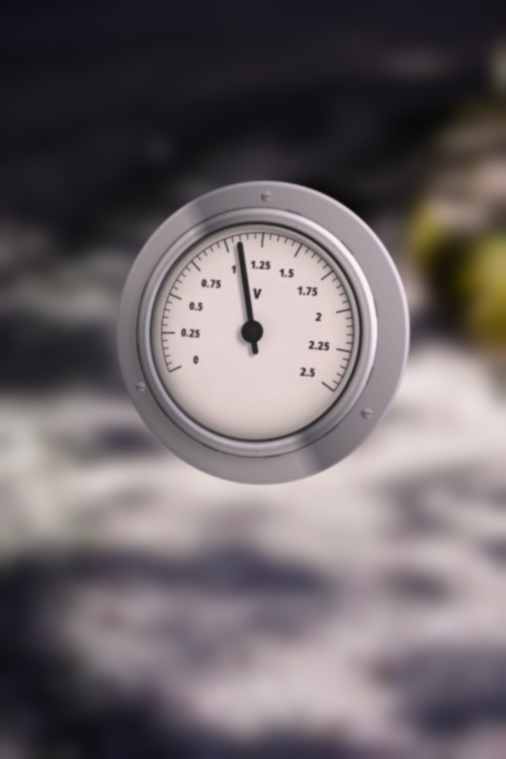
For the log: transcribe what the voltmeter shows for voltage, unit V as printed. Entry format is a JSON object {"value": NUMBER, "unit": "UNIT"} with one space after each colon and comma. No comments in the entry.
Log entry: {"value": 1.1, "unit": "V"}
